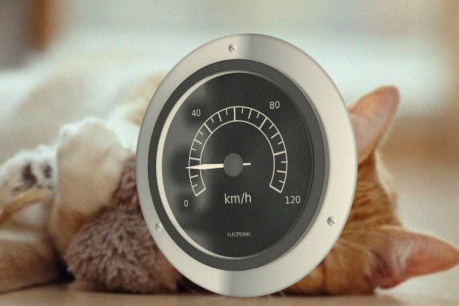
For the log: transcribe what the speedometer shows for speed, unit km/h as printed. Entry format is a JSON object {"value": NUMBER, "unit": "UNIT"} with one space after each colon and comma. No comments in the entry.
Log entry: {"value": 15, "unit": "km/h"}
